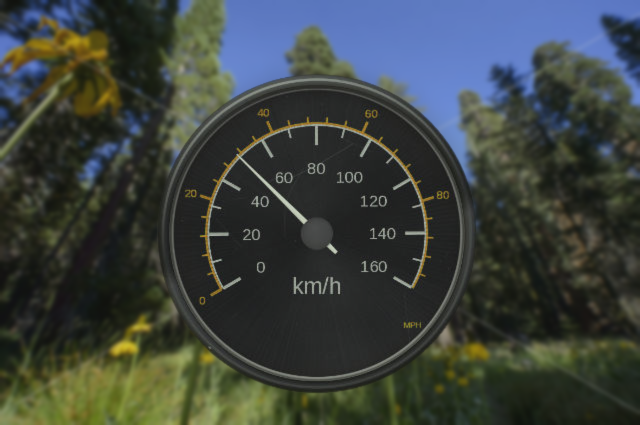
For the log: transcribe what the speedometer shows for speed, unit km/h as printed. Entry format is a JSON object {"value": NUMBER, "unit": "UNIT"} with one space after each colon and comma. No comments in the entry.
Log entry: {"value": 50, "unit": "km/h"}
